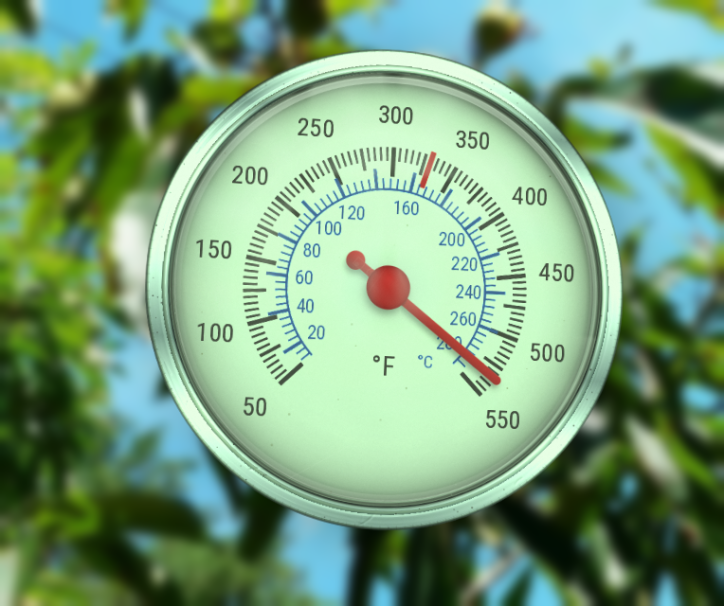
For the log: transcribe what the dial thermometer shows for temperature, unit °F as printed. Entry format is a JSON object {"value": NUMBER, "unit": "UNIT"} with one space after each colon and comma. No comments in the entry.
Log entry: {"value": 535, "unit": "°F"}
